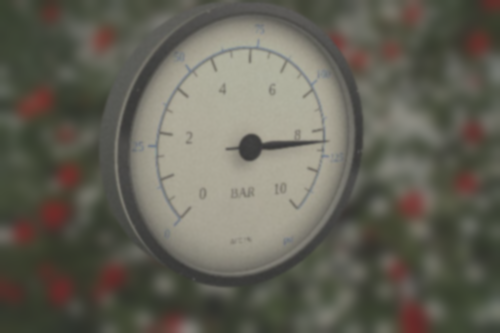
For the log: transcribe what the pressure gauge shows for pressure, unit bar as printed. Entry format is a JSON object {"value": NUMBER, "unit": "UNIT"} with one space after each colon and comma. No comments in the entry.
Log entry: {"value": 8.25, "unit": "bar"}
